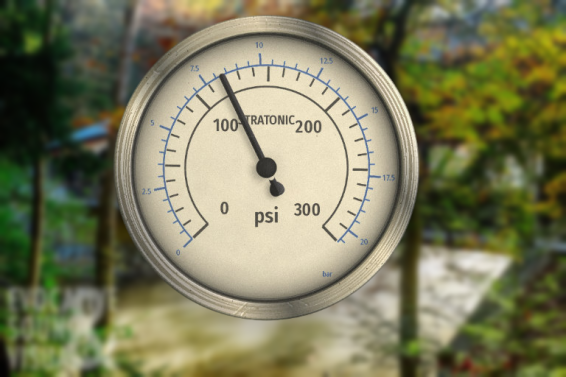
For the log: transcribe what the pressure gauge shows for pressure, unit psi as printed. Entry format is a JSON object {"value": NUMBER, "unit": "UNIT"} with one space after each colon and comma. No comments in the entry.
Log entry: {"value": 120, "unit": "psi"}
